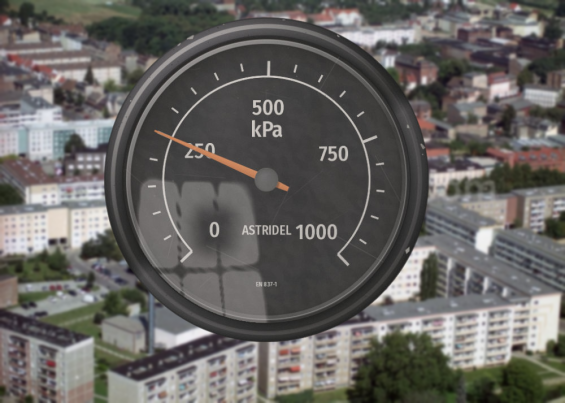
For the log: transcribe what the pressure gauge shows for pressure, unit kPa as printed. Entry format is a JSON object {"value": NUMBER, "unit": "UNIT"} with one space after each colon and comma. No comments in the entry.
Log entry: {"value": 250, "unit": "kPa"}
